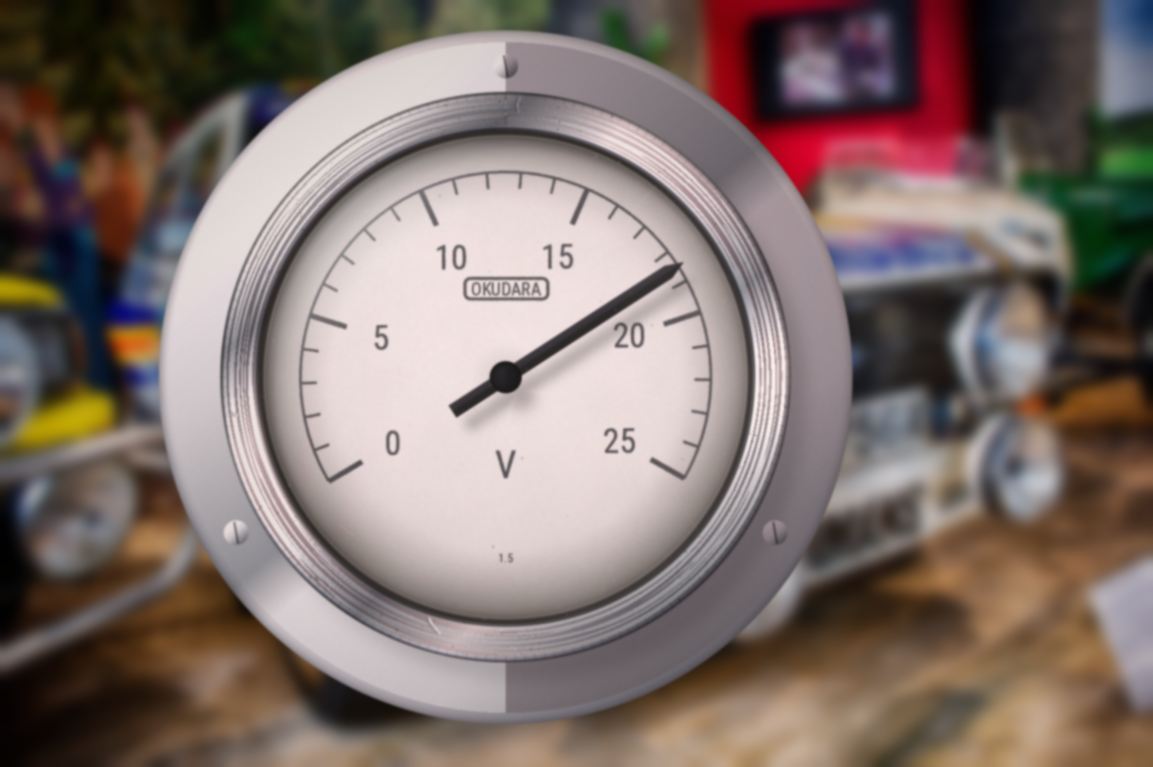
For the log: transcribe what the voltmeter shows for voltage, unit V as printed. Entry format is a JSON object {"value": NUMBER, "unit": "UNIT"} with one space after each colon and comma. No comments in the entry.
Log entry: {"value": 18.5, "unit": "V"}
